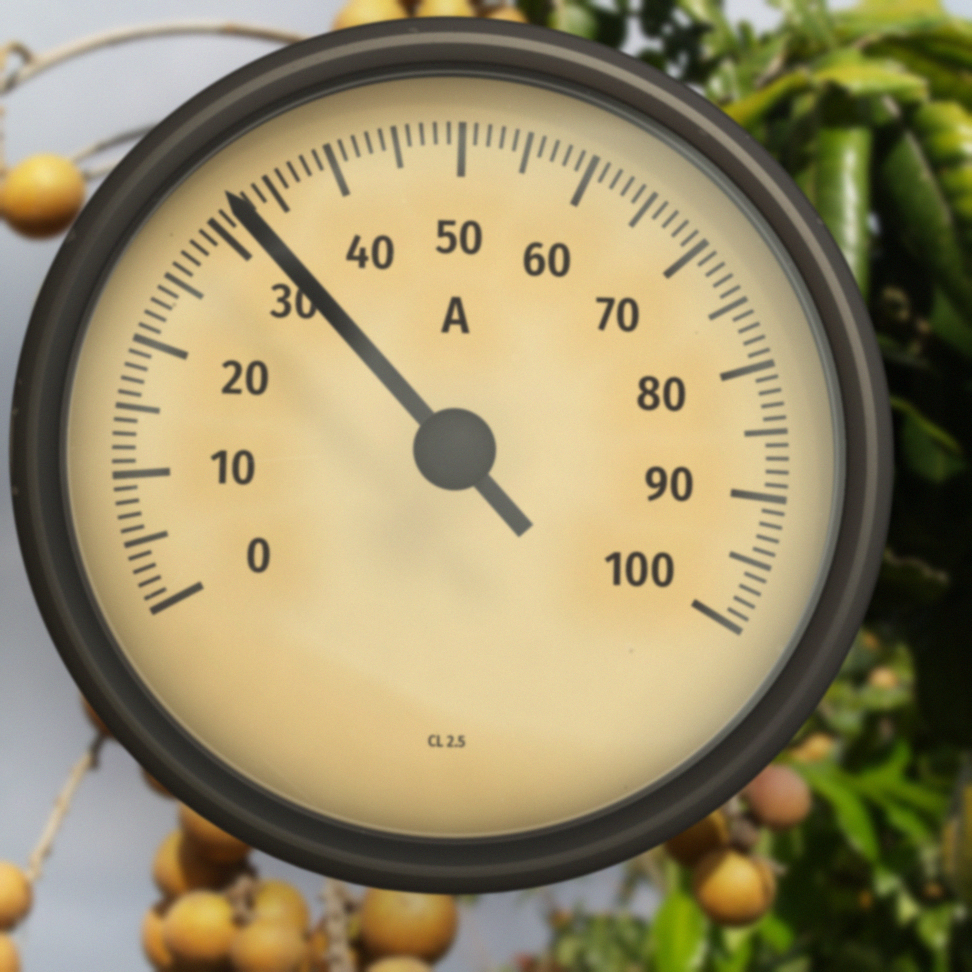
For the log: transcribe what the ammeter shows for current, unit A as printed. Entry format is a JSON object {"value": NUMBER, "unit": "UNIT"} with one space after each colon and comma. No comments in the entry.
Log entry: {"value": 32, "unit": "A"}
